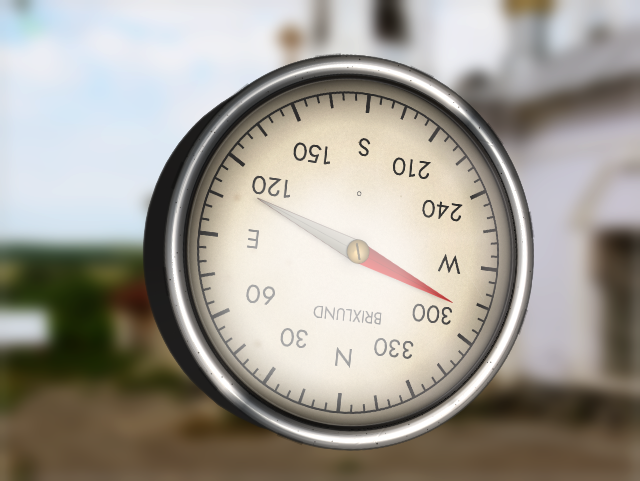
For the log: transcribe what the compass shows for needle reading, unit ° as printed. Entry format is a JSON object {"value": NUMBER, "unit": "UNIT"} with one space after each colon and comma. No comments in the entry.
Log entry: {"value": 290, "unit": "°"}
